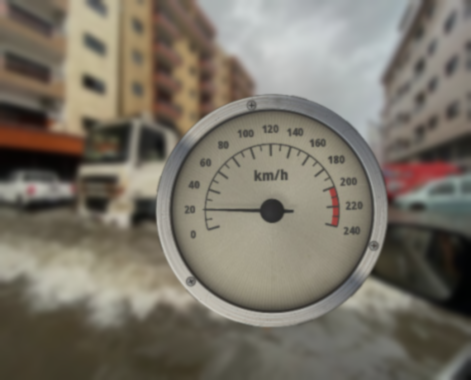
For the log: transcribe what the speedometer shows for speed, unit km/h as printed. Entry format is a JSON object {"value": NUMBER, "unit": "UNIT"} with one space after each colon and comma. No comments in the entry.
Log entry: {"value": 20, "unit": "km/h"}
